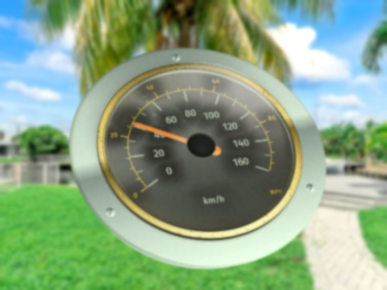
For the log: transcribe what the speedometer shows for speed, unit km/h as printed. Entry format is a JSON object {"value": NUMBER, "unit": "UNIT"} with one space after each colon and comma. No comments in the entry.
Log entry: {"value": 40, "unit": "km/h"}
